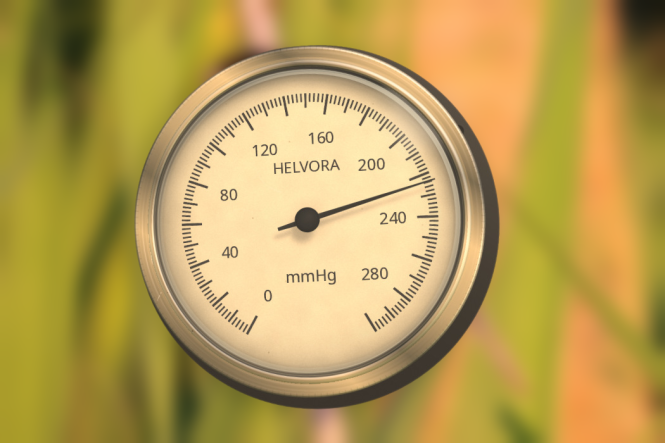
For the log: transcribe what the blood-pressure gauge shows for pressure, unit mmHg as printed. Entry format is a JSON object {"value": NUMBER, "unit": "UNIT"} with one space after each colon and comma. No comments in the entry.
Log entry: {"value": 224, "unit": "mmHg"}
